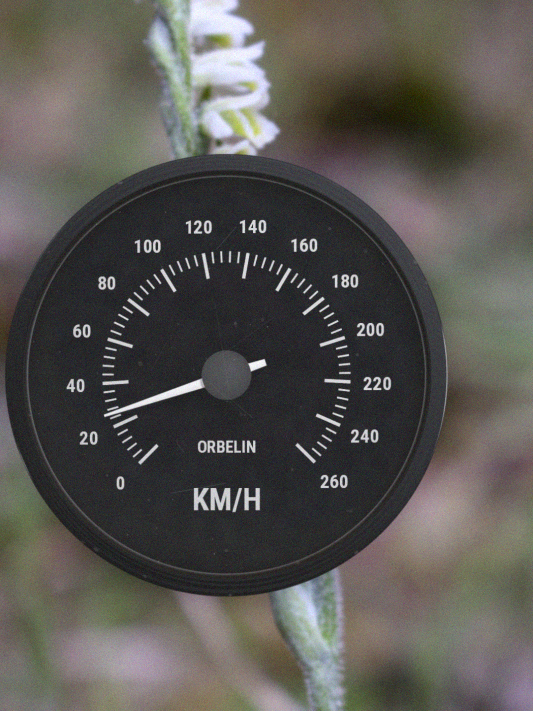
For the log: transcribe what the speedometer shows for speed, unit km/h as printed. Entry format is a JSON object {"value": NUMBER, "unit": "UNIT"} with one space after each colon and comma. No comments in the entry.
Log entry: {"value": 26, "unit": "km/h"}
